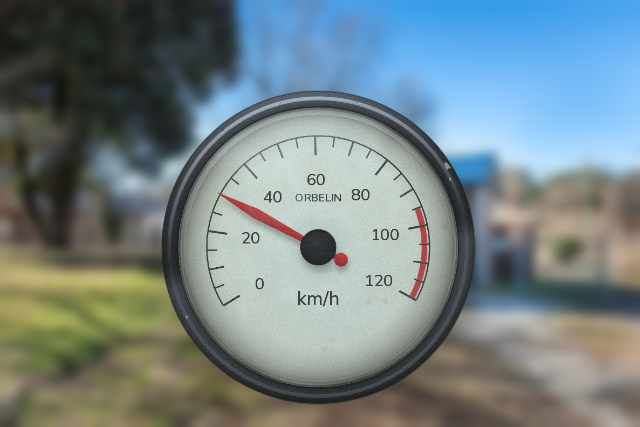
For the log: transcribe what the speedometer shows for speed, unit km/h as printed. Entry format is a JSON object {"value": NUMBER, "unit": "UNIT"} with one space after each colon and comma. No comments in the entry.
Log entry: {"value": 30, "unit": "km/h"}
